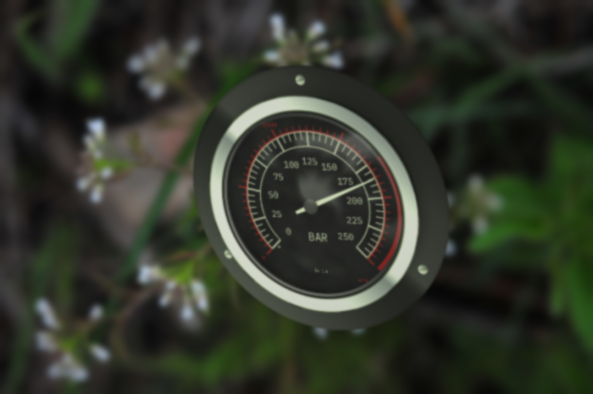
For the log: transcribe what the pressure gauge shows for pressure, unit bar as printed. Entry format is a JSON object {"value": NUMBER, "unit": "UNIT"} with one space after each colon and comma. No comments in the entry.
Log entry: {"value": 185, "unit": "bar"}
